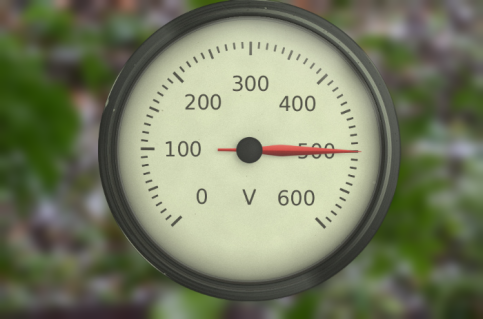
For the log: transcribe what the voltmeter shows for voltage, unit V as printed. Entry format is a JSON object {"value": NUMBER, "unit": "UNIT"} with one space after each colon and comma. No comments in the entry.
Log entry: {"value": 500, "unit": "V"}
